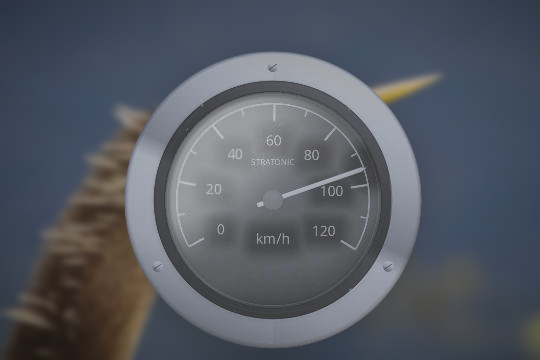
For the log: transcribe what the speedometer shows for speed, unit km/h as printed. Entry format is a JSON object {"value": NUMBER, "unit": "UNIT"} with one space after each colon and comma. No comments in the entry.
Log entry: {"value": 95, "unit": "km/h"}
